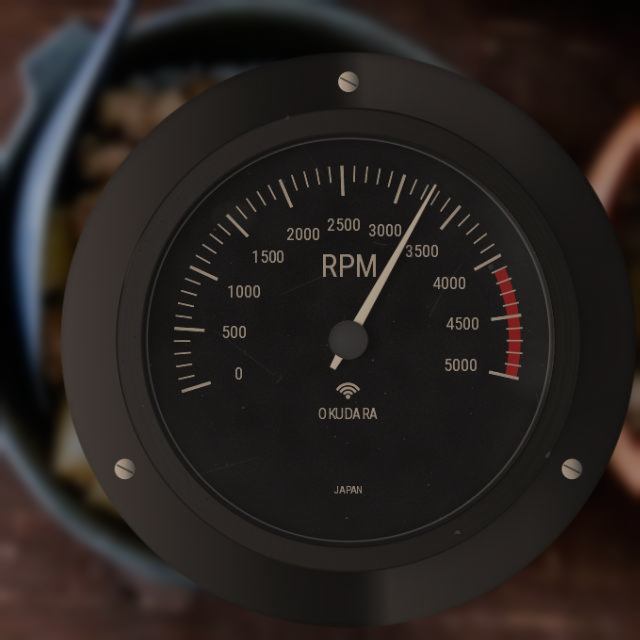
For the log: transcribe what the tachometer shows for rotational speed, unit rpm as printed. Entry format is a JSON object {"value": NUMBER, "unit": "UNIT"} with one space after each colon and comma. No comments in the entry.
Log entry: {"value": 3250, "unit": "rpm"}
